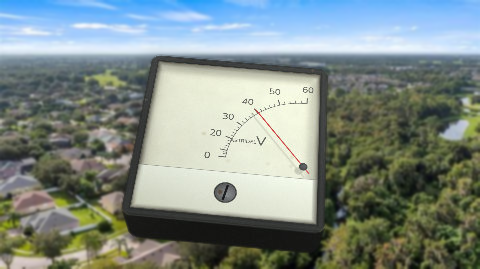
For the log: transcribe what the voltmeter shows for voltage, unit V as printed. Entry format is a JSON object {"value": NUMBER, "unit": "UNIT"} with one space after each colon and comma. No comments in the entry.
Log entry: {"value": 40, "unit": "V"}
